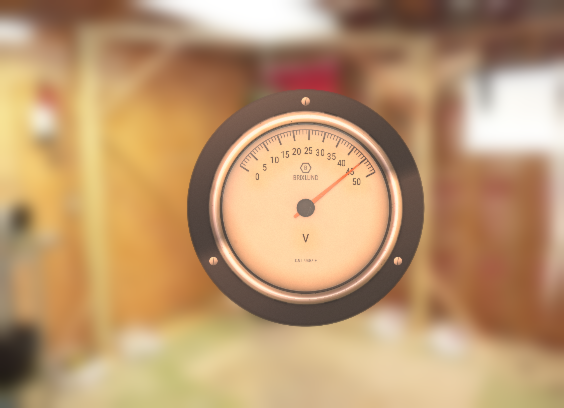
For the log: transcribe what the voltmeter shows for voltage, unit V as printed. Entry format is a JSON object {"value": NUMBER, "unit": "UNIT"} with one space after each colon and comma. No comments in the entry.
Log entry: {"value": 45, "unit": "V"}
